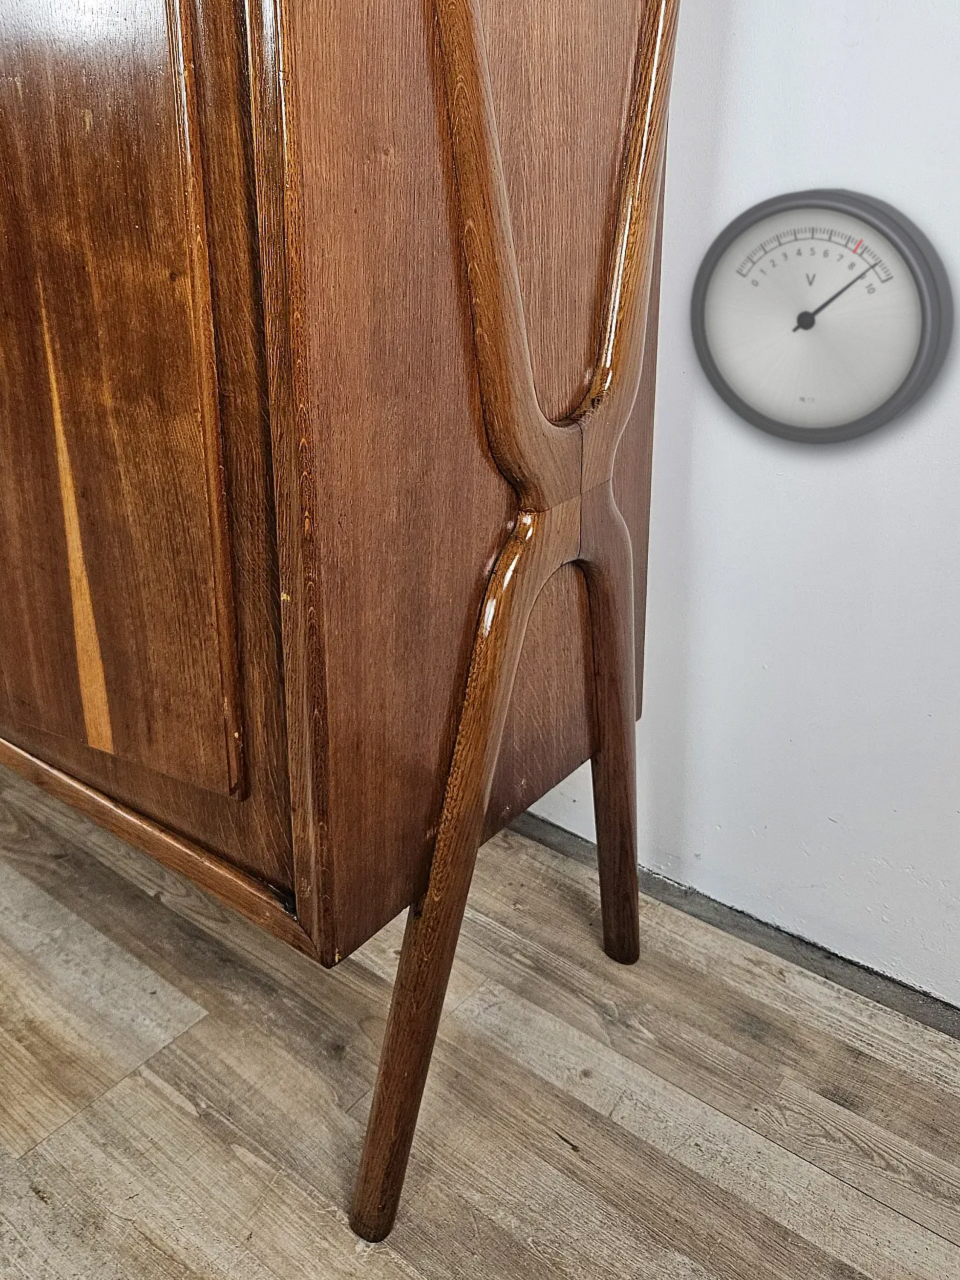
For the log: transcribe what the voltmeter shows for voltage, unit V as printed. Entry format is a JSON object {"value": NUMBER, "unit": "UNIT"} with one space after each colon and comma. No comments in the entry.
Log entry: {"value": 9, "unit": "V"}
